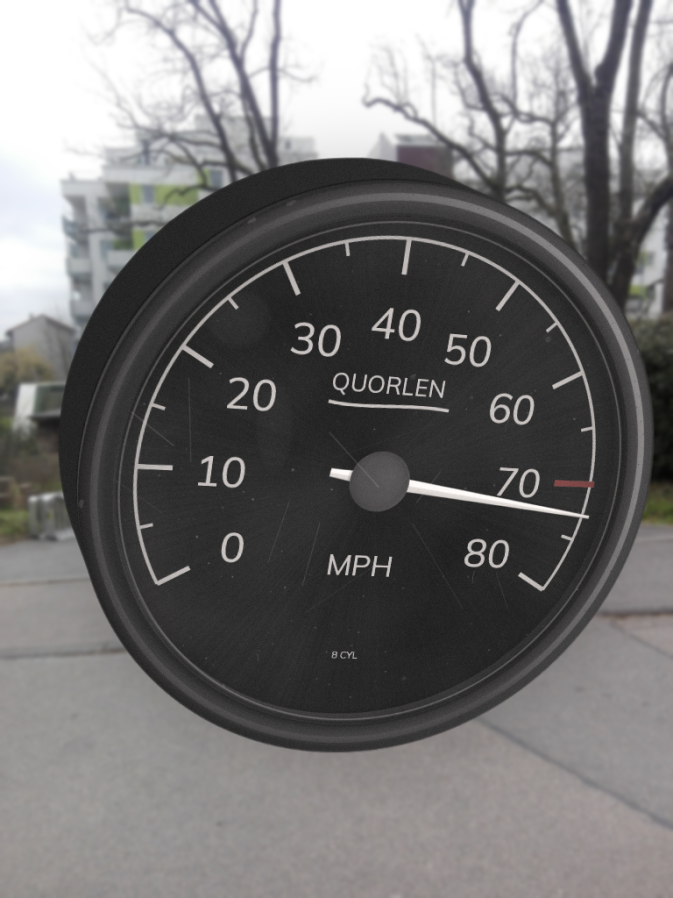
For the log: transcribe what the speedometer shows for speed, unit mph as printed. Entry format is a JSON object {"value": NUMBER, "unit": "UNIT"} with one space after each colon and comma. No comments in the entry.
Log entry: {"value": 72.5, "unit": "mph"}
